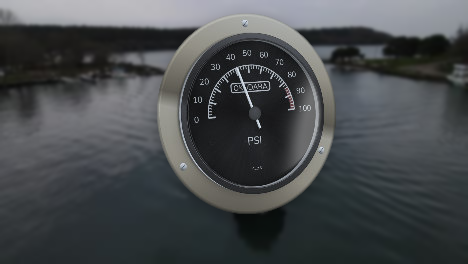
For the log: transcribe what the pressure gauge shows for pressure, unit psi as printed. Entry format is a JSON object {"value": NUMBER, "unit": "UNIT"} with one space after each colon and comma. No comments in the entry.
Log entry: {"value": 40, "unit": "psi"}
